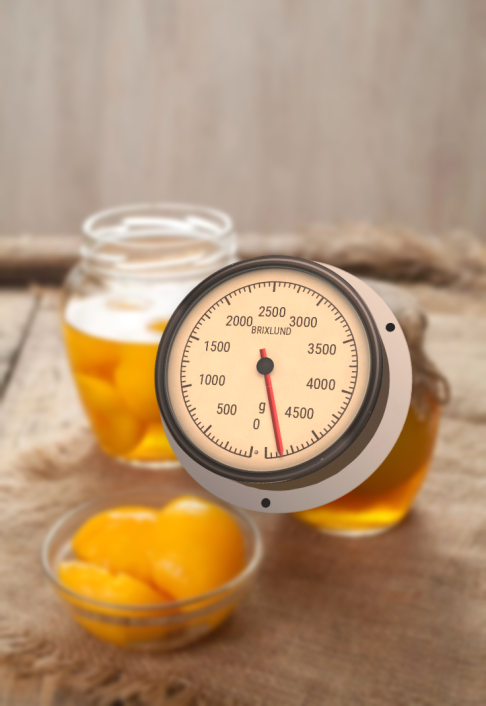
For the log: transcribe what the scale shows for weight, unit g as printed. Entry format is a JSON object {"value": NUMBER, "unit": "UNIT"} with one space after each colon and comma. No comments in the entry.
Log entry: {"value": 4850, "unit": "g"}
